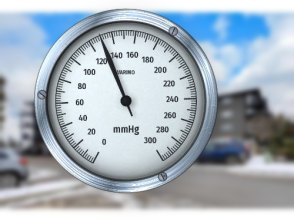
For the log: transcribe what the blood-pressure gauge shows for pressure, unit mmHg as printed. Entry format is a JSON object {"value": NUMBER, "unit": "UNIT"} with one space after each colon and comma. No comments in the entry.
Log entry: {"value": 130, "unit": "mmHg"}
